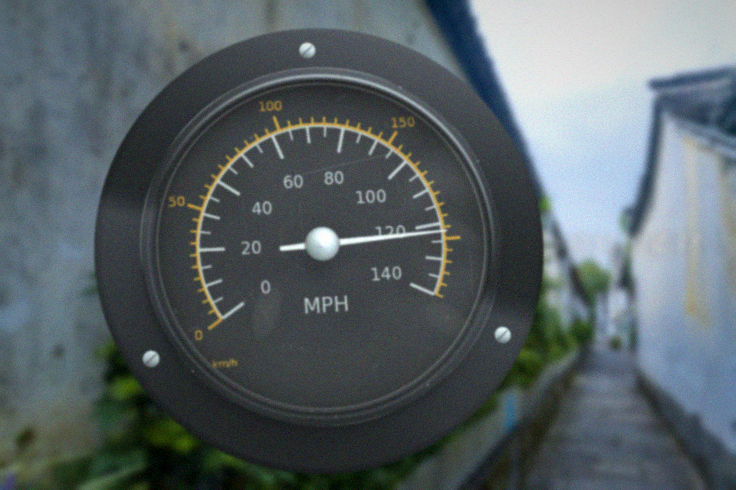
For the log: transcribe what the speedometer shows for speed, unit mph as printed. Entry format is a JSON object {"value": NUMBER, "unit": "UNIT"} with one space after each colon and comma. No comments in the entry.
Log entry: {"value": 122.5, "unit": "mph"}
